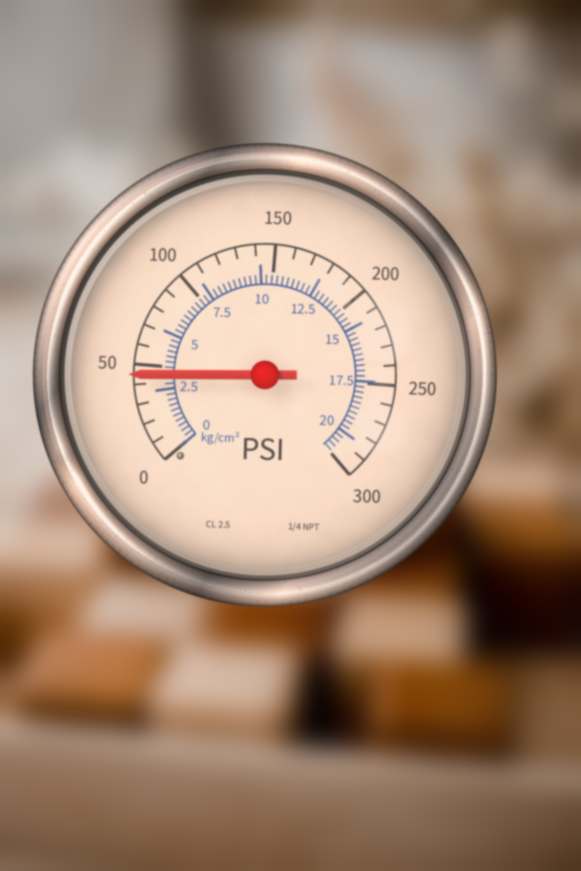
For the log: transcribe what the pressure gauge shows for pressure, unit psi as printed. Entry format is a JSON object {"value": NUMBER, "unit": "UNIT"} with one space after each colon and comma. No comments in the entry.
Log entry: {"value": 45, "unit": "psi"}
